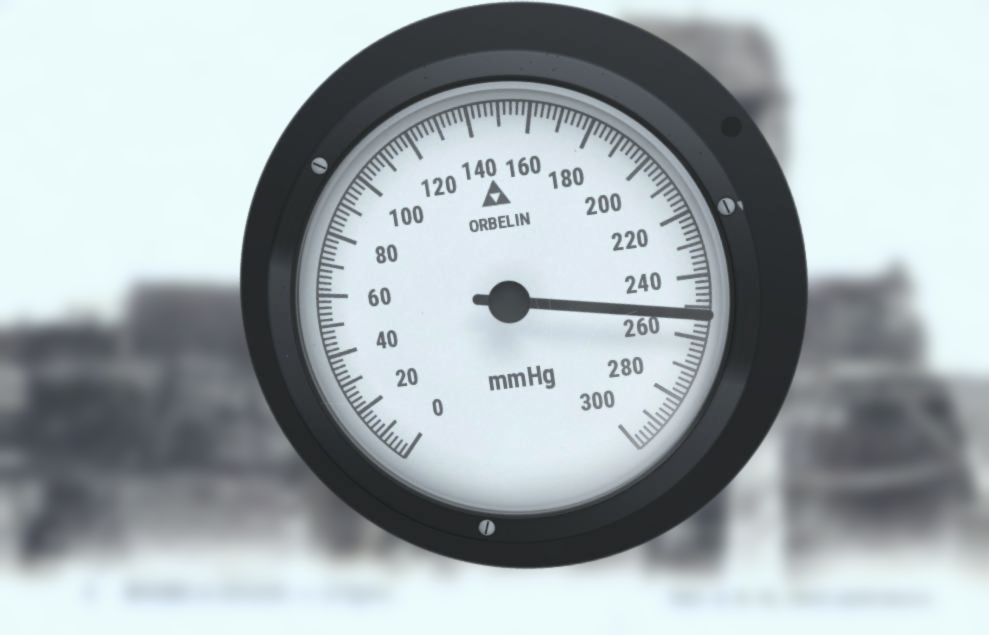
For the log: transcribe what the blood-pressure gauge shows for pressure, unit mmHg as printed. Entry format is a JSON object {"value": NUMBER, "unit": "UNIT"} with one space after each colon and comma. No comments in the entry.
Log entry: {"value": 252, "unit": "mmHg"}
